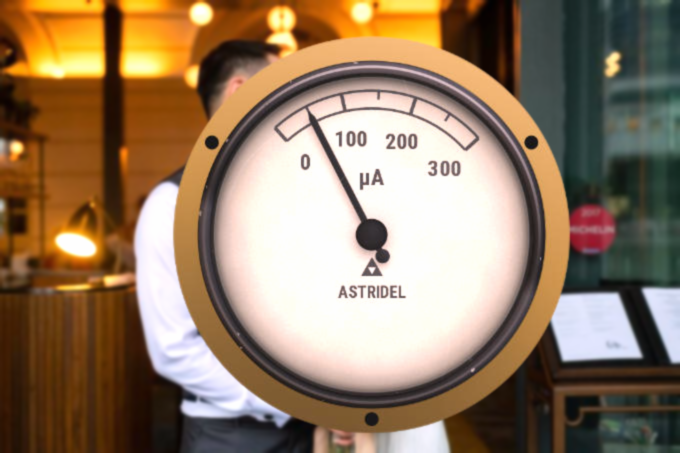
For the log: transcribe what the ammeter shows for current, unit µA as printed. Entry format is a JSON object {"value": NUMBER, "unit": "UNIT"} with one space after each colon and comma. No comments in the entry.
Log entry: {"value": 50, "unit": "µA"}
